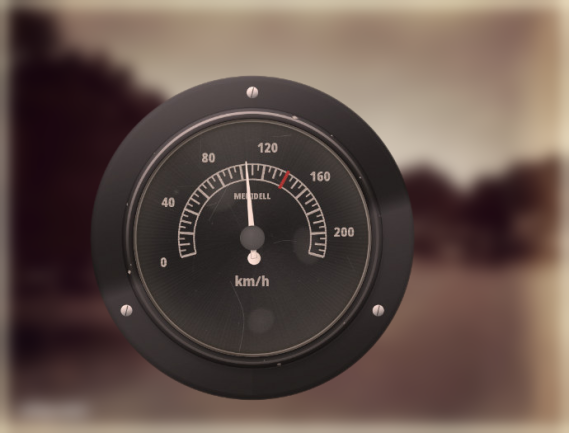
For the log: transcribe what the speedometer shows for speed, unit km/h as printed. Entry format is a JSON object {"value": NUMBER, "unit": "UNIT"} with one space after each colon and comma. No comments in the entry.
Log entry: {"value": 105, "unit": "km/h"}
